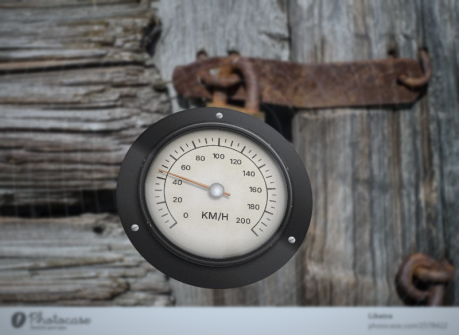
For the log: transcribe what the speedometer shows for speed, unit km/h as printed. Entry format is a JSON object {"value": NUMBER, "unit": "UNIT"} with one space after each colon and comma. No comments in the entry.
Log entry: {"value": 45, "unit": "km/h"}
